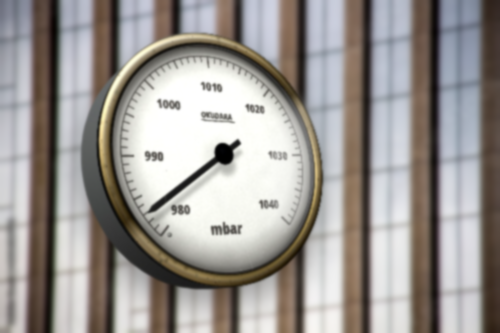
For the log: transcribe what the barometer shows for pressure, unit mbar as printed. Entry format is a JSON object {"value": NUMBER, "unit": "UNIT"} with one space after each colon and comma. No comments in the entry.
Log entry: {"value": 983, "unit": "mbar"}
